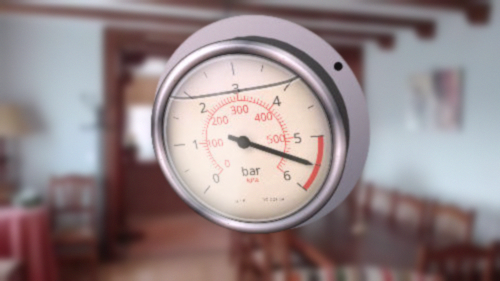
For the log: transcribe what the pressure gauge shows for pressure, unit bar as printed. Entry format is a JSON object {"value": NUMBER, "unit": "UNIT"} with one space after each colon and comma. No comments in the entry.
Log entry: {"value": 5.5, "unit": "bar"}
